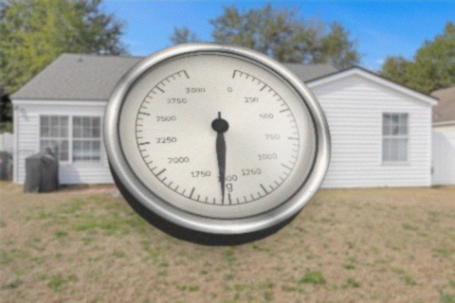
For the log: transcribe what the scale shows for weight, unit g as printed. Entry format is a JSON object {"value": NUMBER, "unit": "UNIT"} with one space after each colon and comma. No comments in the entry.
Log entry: {"value": 1550, "unit": "g"}
